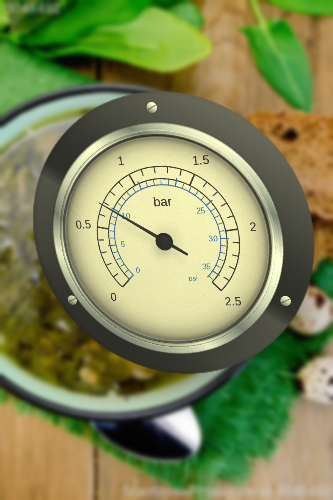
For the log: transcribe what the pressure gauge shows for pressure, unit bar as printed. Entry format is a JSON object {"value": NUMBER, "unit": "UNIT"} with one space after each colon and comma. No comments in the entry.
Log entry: {"value": 0.7, "unit": "bar"}
